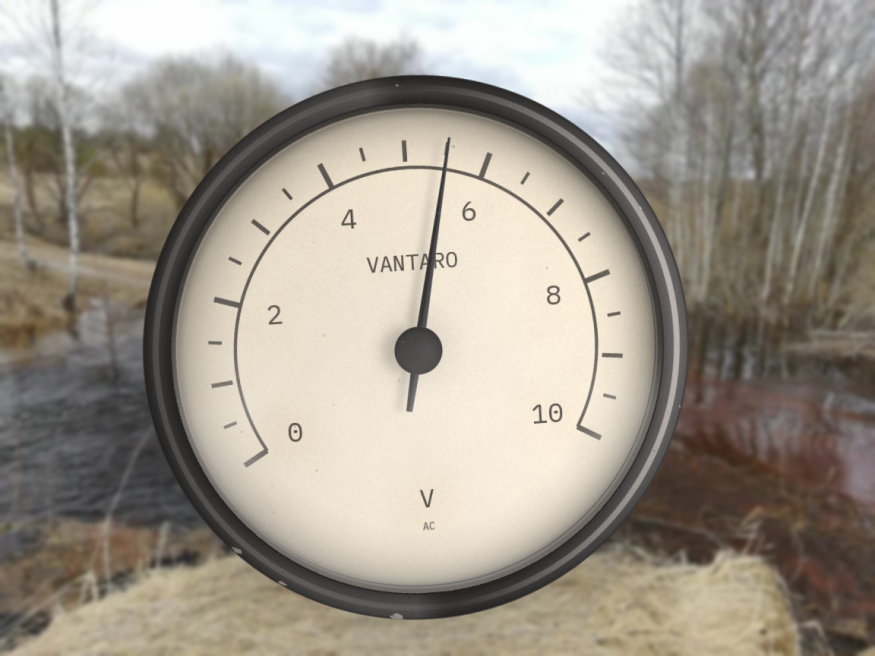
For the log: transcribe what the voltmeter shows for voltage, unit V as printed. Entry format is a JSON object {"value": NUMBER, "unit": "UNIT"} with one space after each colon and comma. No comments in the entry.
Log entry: {"value": 5.5, "unit": "V"}
